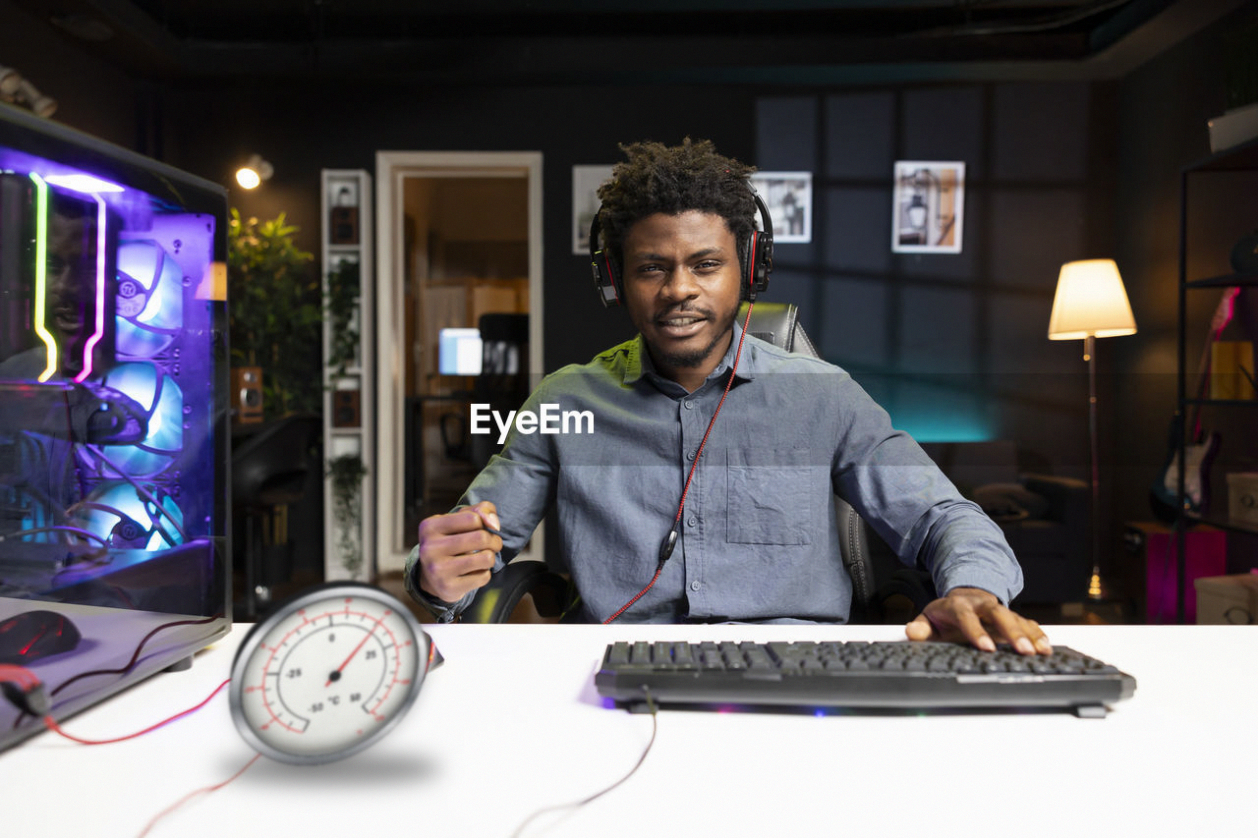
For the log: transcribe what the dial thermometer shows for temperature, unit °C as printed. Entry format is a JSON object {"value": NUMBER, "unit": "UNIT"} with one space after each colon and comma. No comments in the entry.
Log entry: {"value": 15, "unit": "°C"}
